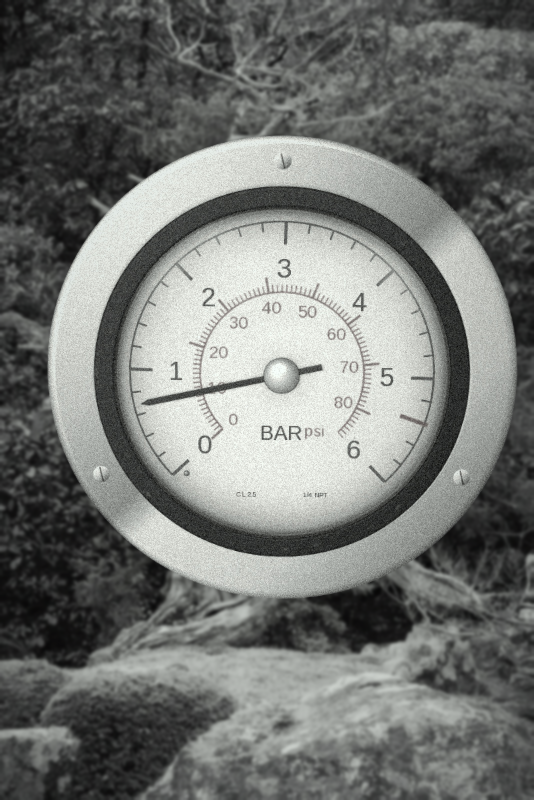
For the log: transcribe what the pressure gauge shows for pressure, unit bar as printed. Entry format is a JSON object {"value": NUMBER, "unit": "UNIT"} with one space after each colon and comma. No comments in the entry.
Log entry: {"value": 0.7, "unit": "bar"}
